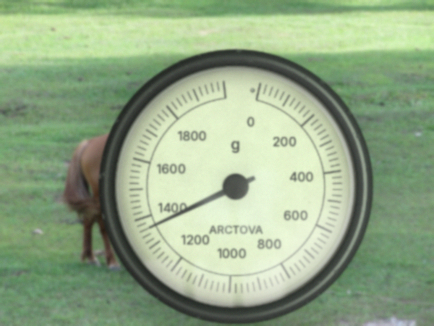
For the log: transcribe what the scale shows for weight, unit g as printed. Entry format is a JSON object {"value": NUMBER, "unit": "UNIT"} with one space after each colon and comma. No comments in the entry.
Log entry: {"value": 1360, "unit": "g"}
